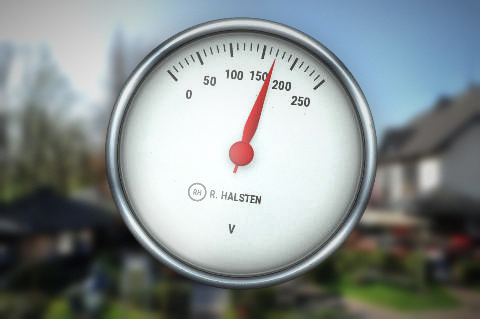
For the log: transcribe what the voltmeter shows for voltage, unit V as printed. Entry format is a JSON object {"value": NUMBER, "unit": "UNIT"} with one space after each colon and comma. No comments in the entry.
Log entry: {"value": 170, "unit": "V"}
